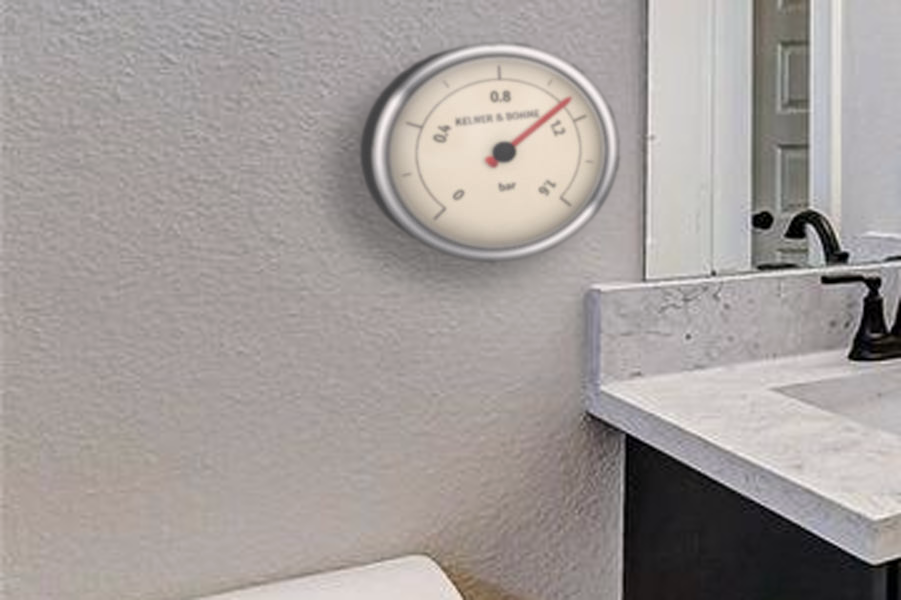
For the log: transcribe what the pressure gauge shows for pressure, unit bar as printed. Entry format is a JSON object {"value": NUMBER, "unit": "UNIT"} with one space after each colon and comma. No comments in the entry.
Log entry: {"value": 1.1, "unit": "bar"}
